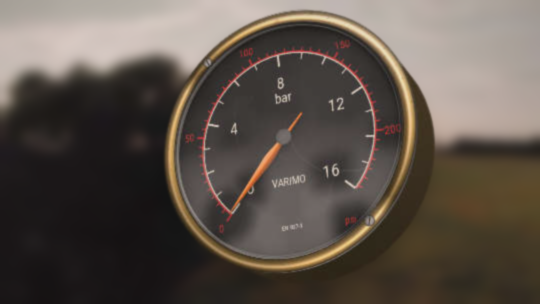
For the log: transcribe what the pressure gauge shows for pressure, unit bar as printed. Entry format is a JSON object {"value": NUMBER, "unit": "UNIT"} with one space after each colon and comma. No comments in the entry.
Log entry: {"value": 0, "unit": "bar"}
